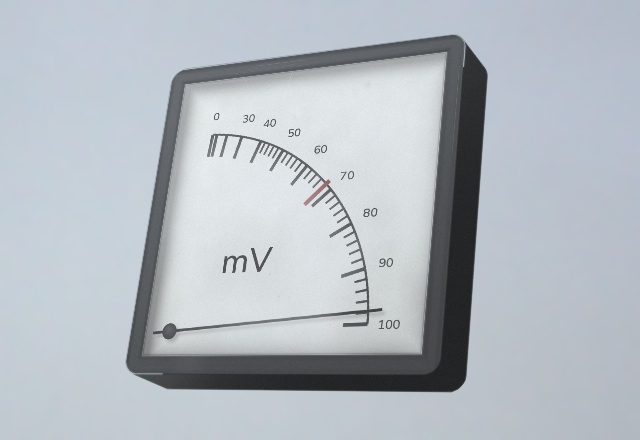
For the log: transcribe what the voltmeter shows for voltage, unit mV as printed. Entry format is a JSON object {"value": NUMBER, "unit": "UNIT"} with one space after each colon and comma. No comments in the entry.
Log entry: {"value": 98, "unit": "mV"}
